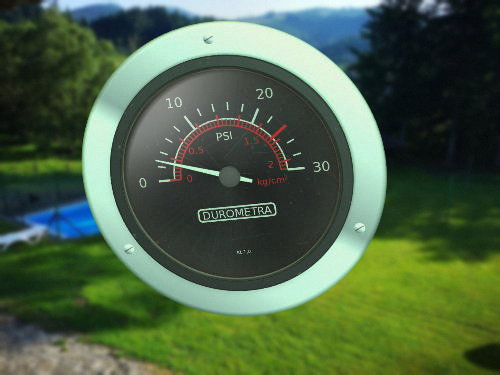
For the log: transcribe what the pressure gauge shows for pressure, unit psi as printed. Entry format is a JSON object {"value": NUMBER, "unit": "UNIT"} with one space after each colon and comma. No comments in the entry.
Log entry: {"value": 3, "unit": "psi"}
